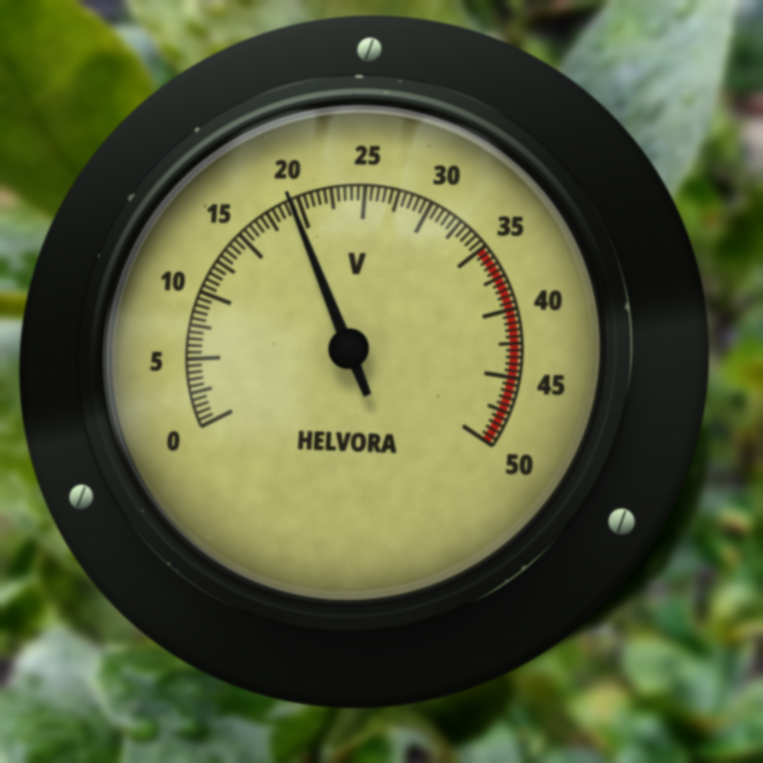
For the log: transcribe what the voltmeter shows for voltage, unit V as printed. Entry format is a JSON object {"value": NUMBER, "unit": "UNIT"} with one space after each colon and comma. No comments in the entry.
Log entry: {"value": 19.5, "unit": "V"}
